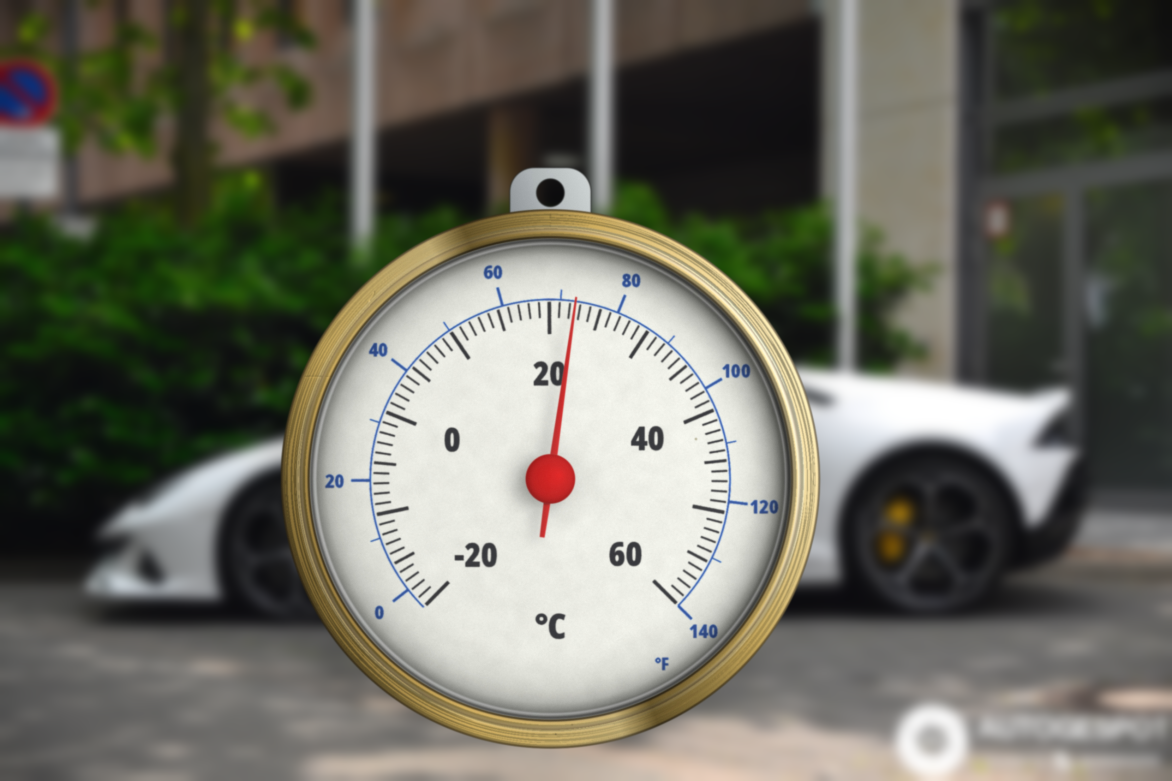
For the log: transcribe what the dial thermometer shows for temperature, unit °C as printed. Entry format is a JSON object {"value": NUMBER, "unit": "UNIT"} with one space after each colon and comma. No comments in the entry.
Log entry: {"value": 22.5, "unit": "°C"}
